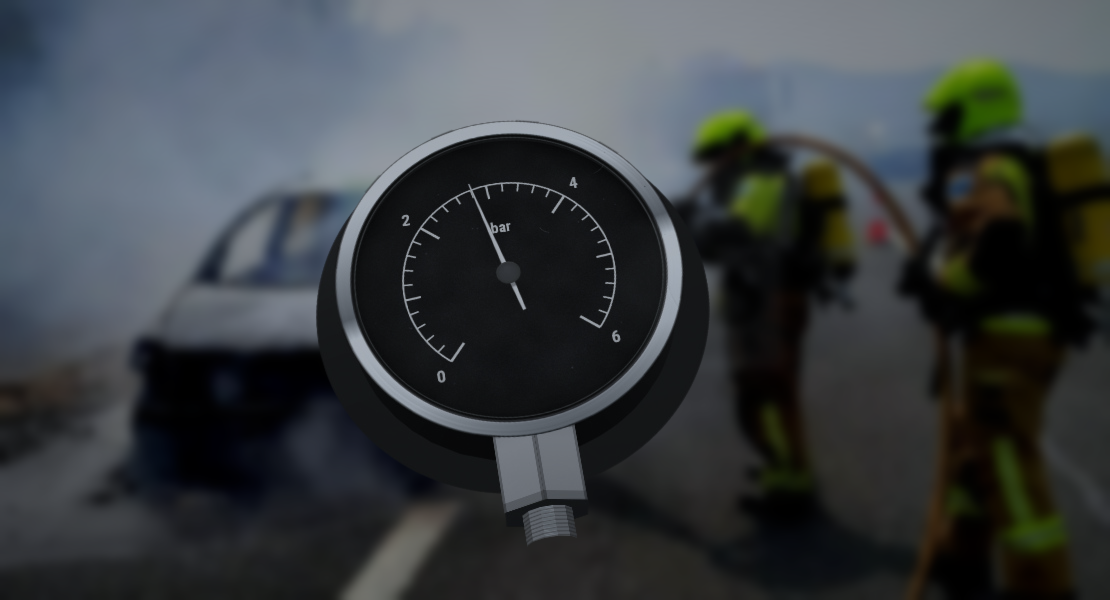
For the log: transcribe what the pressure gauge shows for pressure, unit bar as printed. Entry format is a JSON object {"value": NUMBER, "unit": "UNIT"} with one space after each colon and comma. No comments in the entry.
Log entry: {"value": 2.8, "unit": "bar"}
